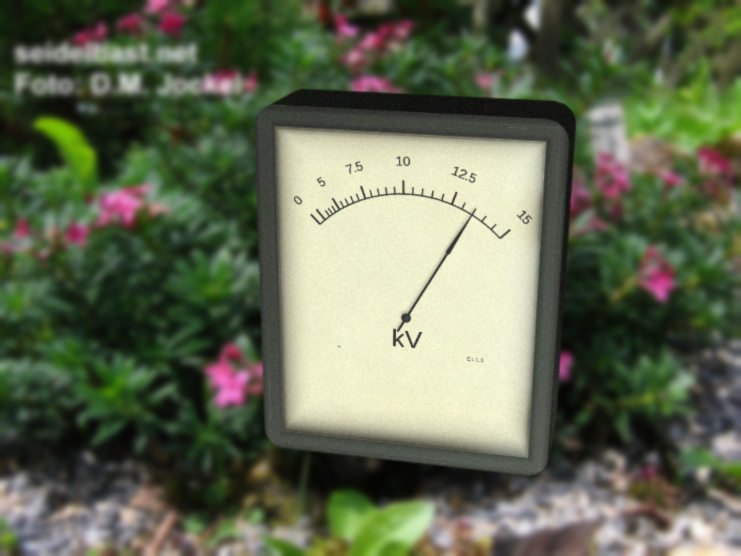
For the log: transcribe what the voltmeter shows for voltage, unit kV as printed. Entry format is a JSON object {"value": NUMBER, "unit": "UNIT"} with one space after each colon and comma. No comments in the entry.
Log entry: {"value": 13.5, "unit": "kV"}
